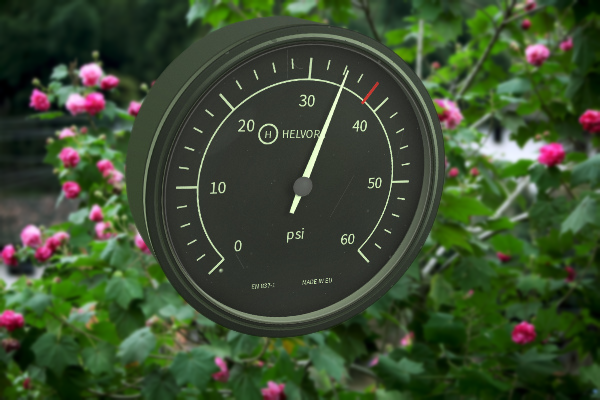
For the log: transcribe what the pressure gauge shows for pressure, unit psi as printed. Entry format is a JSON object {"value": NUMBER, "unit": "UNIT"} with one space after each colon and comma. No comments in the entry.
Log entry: {"value": 34, "unit": "psi"}
